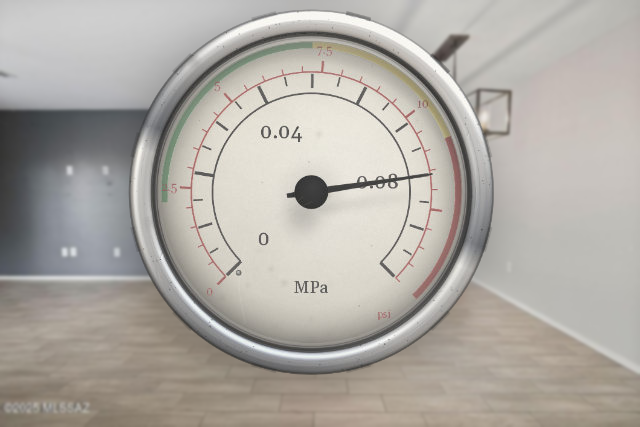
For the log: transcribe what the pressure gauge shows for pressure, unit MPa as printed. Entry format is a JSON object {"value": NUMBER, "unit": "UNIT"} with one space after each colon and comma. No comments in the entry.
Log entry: {"value": 0.08, "unit": "MPa"}
